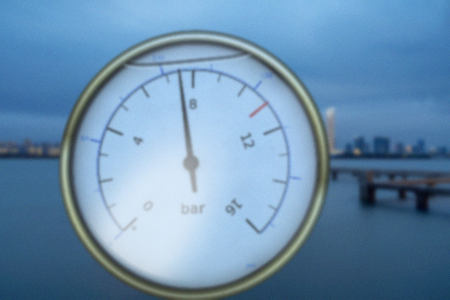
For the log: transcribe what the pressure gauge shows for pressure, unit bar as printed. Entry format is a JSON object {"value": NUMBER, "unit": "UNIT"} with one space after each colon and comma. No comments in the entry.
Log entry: {"value": 7.5, "unit": "bar"}
